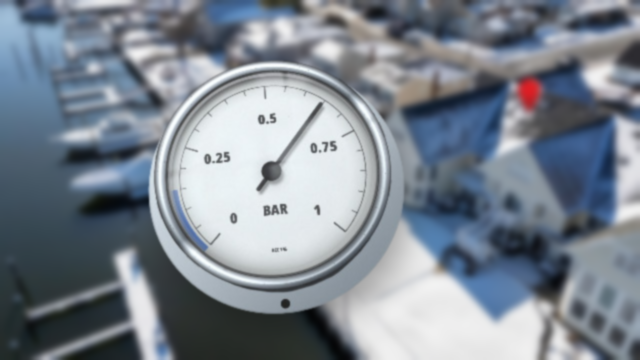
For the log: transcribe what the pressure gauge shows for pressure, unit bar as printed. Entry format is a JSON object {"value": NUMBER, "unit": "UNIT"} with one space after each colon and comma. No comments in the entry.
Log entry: {"value": 0.65, "unit": "bar"}
